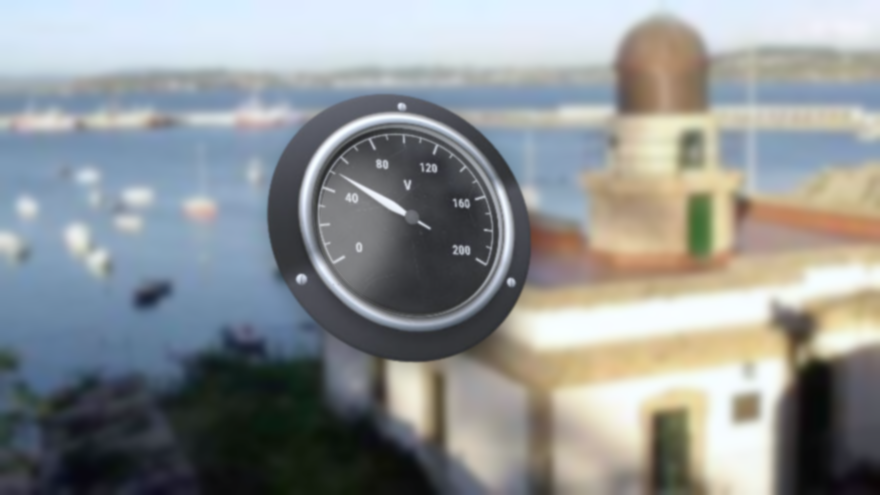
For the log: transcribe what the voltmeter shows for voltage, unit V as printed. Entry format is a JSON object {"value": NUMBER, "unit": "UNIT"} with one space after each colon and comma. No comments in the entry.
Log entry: {"value": 50, "unit": "V"}
